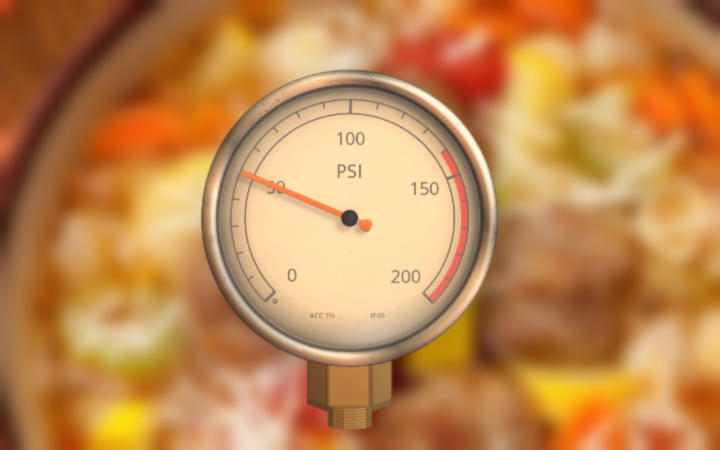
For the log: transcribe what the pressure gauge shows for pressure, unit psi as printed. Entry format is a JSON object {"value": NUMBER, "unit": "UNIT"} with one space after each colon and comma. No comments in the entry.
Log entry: {"value": 50, "unit": "psi"}
